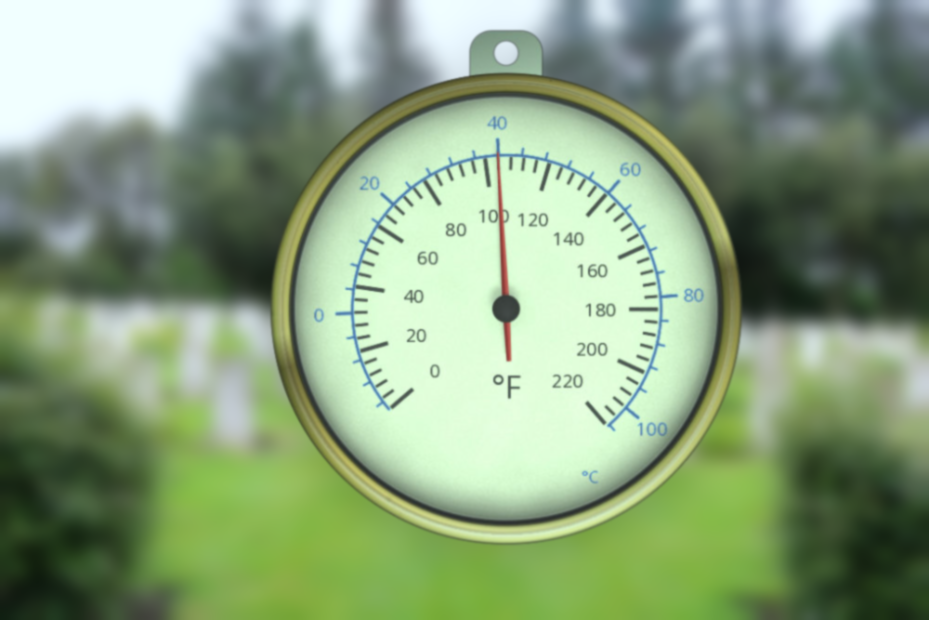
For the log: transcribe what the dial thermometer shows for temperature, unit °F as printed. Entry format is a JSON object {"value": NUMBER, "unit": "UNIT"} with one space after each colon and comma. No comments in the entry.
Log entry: {"value": 104, "unit": "°F"}
